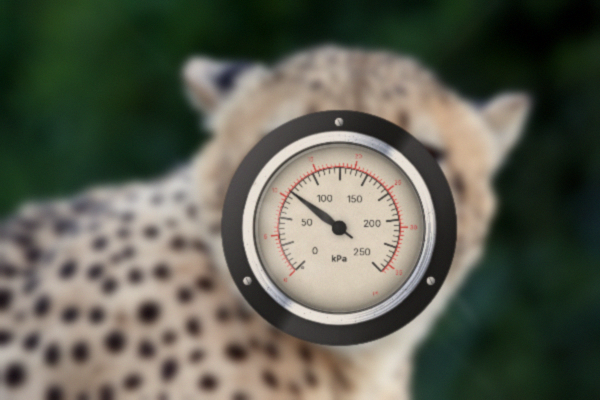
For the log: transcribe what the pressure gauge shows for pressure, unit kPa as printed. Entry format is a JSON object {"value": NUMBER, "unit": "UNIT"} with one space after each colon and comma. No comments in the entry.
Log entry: {"value": 75, "unit": "kPa"}
